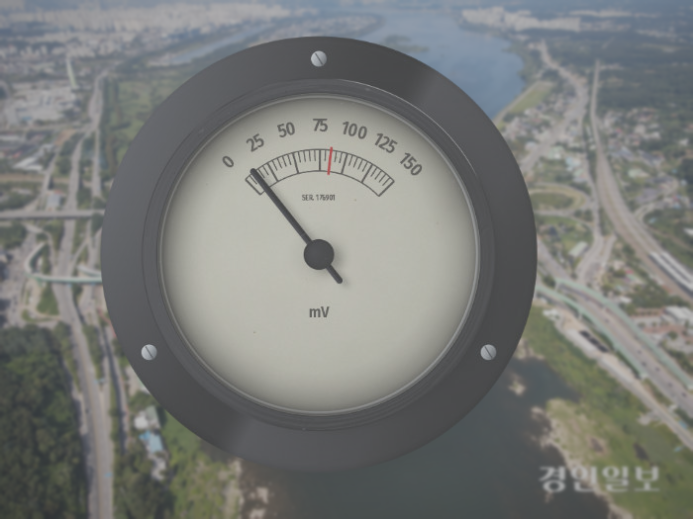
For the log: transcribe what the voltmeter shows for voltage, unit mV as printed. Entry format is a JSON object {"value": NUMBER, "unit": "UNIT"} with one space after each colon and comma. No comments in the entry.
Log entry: {"value": 10, "unit": "mV"}
